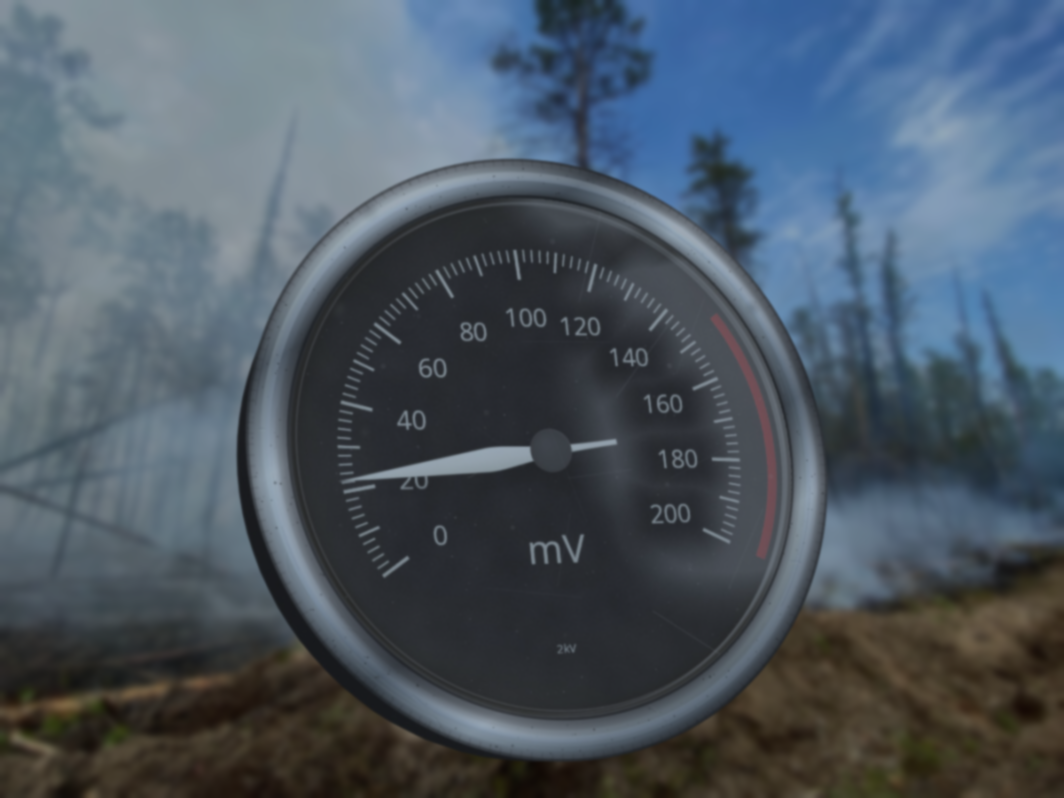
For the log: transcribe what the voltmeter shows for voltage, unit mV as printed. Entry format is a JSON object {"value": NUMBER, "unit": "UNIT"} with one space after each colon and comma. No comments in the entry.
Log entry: {"value": 22, "unit": "mV"}
